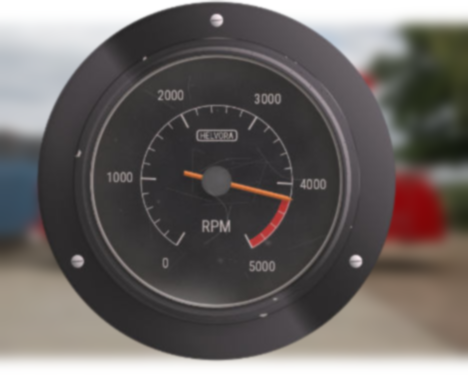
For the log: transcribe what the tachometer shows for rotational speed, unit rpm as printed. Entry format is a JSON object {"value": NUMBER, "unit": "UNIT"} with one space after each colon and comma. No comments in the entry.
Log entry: {"value": 4200, "unit": "rpm"}
